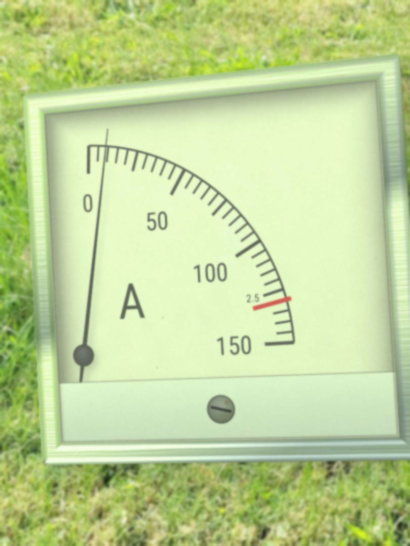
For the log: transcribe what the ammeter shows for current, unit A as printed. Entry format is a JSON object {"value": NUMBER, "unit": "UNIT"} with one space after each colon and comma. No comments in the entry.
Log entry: {"value": 10, "unit": "A"}
